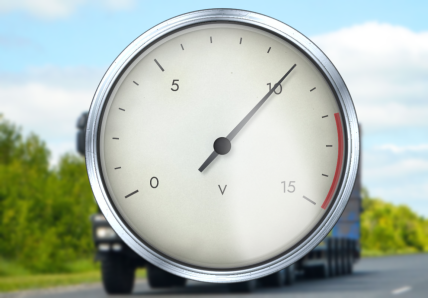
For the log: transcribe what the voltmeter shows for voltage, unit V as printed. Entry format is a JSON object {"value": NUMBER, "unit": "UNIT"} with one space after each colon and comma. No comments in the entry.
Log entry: {"value": 10, "unit": "V"}
